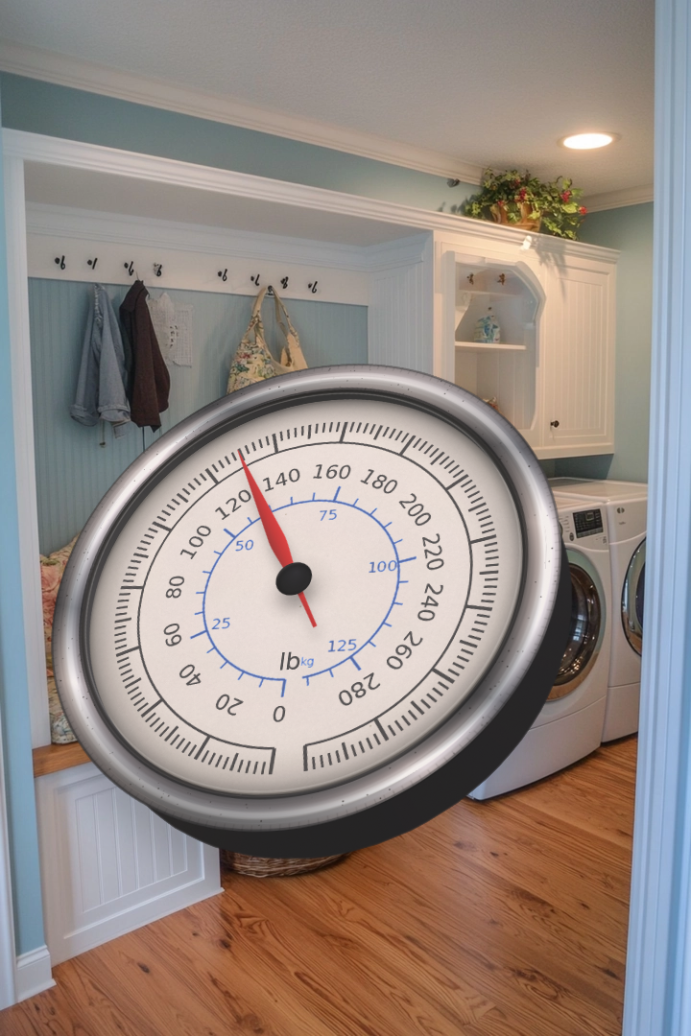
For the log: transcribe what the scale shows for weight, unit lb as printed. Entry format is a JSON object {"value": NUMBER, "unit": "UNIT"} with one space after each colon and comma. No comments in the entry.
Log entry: {"value": 130, "unit": "lb"}
